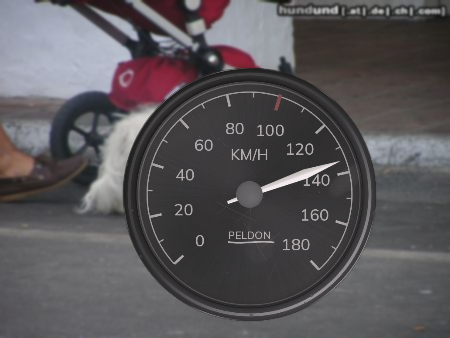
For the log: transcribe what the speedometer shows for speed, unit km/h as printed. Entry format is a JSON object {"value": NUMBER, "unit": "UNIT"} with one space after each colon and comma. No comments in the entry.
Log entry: {"value": 135, "unit": "km/h"}
